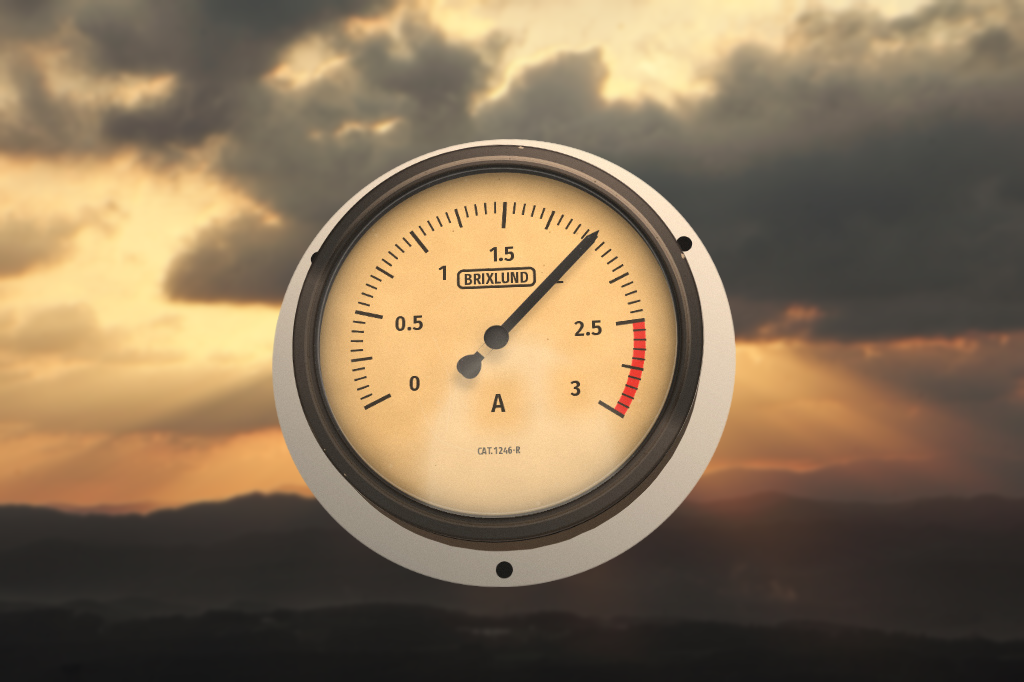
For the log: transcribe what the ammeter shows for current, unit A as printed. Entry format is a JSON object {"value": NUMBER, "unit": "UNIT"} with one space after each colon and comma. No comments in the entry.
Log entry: {"value": 2, "unit": "A"}
